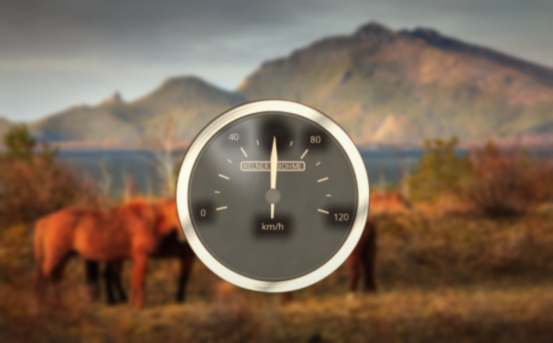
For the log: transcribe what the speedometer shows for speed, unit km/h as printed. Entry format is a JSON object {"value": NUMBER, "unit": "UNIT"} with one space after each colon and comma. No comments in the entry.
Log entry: {"value": 60, "unit": "km/h"}
